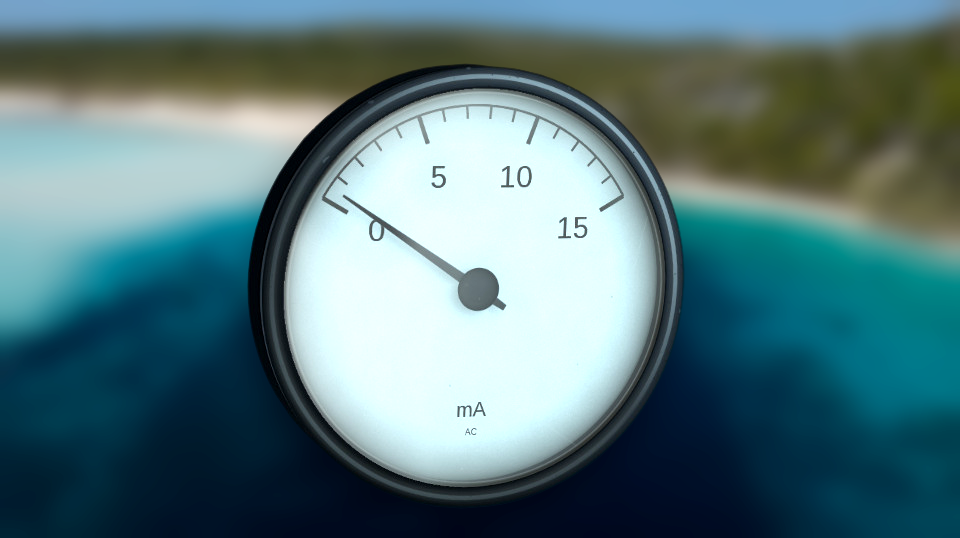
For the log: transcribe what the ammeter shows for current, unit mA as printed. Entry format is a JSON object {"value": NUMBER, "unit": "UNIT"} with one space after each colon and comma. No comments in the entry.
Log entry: {"value": 0.5, "unit": "mA"}
